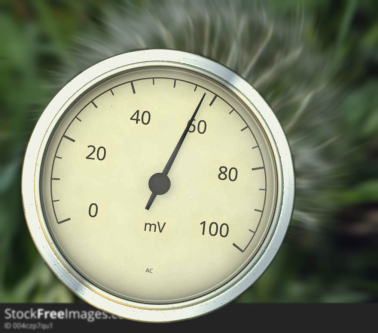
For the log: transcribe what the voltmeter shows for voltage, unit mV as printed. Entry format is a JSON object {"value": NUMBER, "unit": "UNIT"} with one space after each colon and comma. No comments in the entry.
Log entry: {"value": 57.5, "unit": "mV"}
